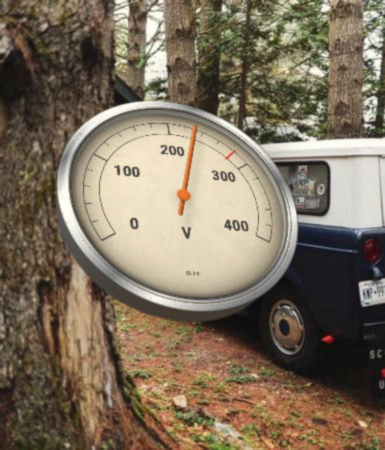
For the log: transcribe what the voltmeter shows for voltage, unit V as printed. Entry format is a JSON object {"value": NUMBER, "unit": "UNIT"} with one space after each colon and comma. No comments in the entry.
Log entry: {"value": 230, "unit": "V"}
